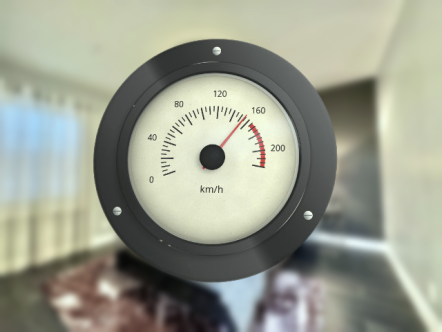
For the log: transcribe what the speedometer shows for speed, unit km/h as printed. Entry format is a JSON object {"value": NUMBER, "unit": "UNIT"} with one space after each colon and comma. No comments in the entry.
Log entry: {"value": 155, "unit": "km/h"}
